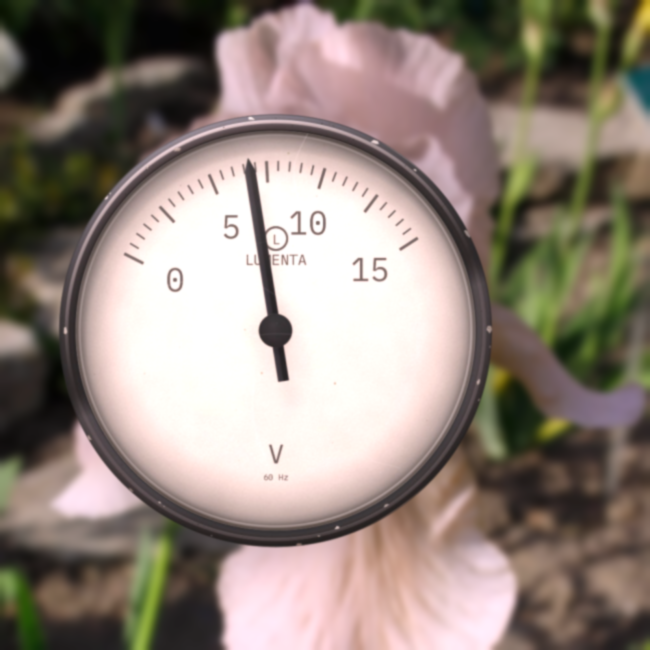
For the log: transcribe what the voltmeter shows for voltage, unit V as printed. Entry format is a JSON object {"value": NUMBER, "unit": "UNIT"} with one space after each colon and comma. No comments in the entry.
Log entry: {"value": 6.75, "unit": "V"}
